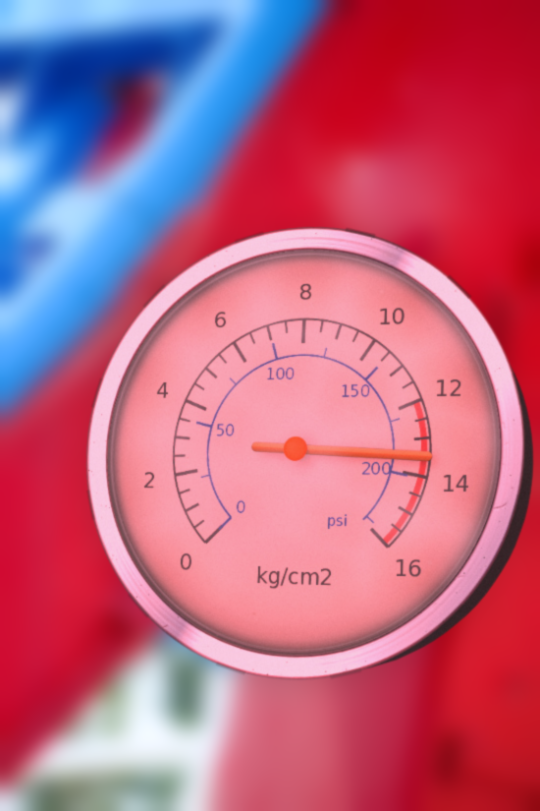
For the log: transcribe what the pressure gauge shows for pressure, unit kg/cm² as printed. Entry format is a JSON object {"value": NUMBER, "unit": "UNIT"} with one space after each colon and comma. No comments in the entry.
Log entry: {"value": 13.5, "unit": "kg/cm²"}
